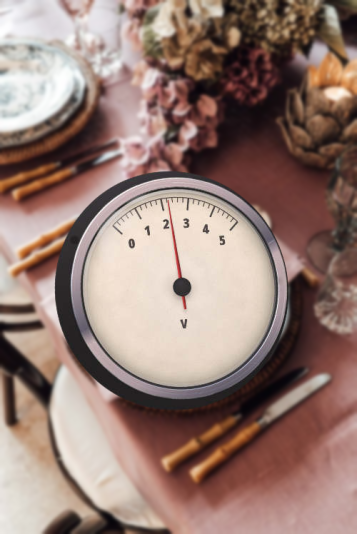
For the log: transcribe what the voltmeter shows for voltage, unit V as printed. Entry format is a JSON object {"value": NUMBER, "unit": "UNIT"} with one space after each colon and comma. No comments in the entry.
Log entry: {"value": 2.2, "unit": "V"}
